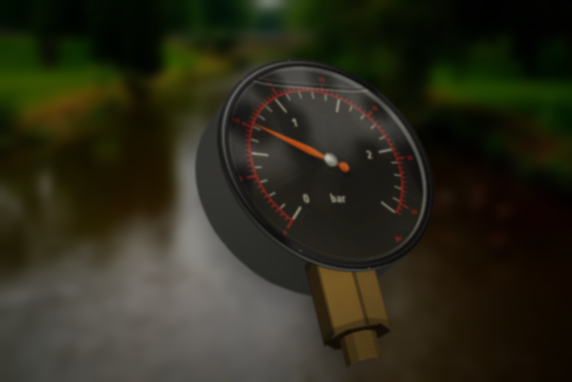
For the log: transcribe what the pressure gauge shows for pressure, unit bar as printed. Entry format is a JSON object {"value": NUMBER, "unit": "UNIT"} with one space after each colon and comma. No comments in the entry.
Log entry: {"value": 0.7, "unit": "bar"}
